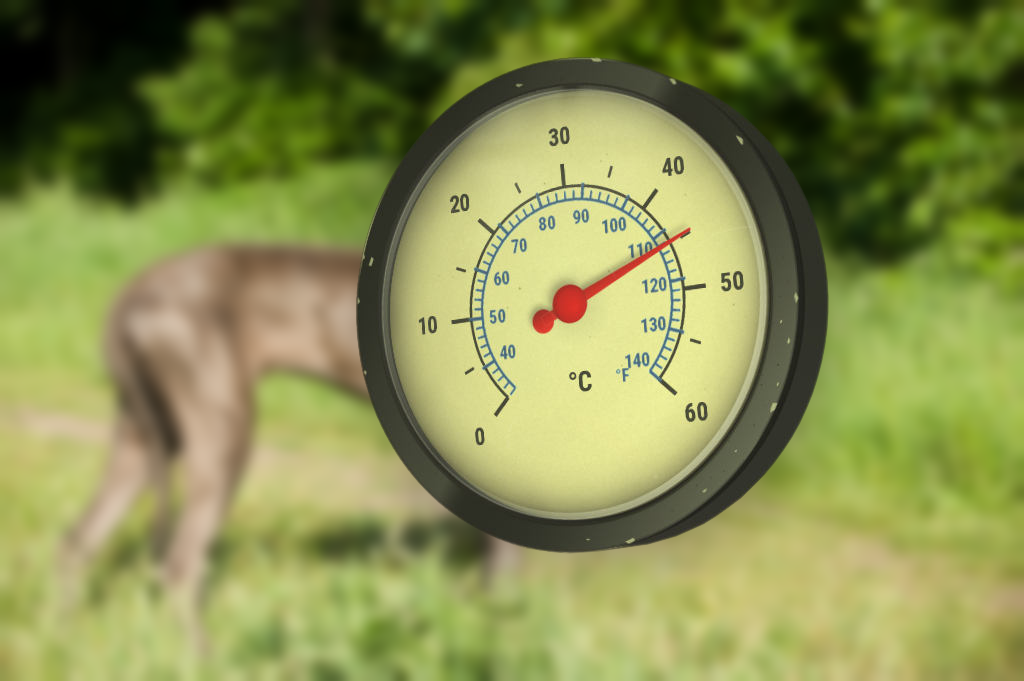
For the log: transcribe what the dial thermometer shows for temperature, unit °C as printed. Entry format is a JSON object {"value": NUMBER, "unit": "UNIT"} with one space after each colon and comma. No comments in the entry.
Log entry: {"value": 45, "unit": "°C"}
